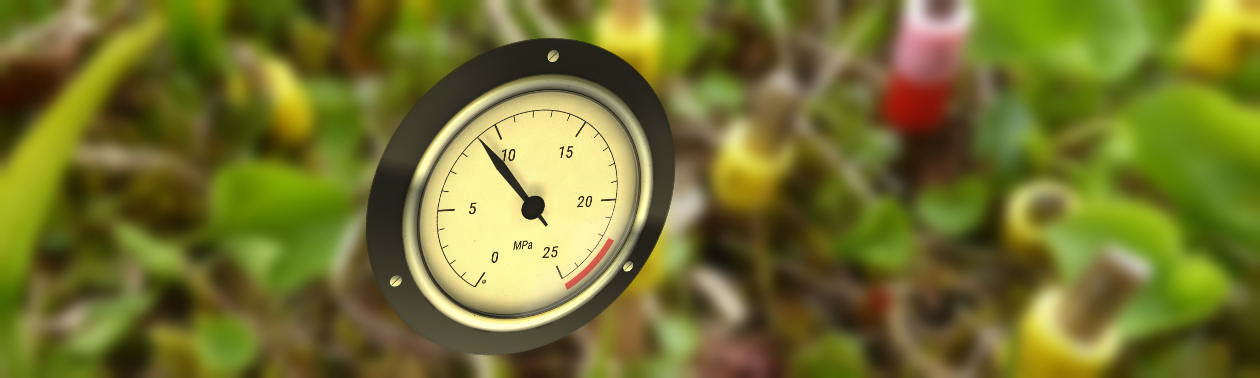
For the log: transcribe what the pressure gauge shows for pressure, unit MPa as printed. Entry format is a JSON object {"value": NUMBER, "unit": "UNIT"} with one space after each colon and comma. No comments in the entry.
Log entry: {"value": 9, "unit": "MPa"}
